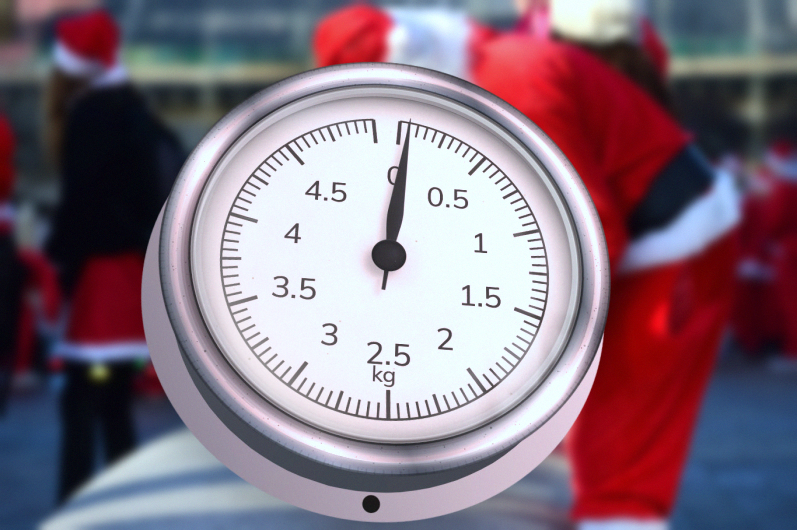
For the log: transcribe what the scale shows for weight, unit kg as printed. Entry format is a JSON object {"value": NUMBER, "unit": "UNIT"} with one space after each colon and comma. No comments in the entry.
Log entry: {"value": 0.05, "unit": "kg"}
